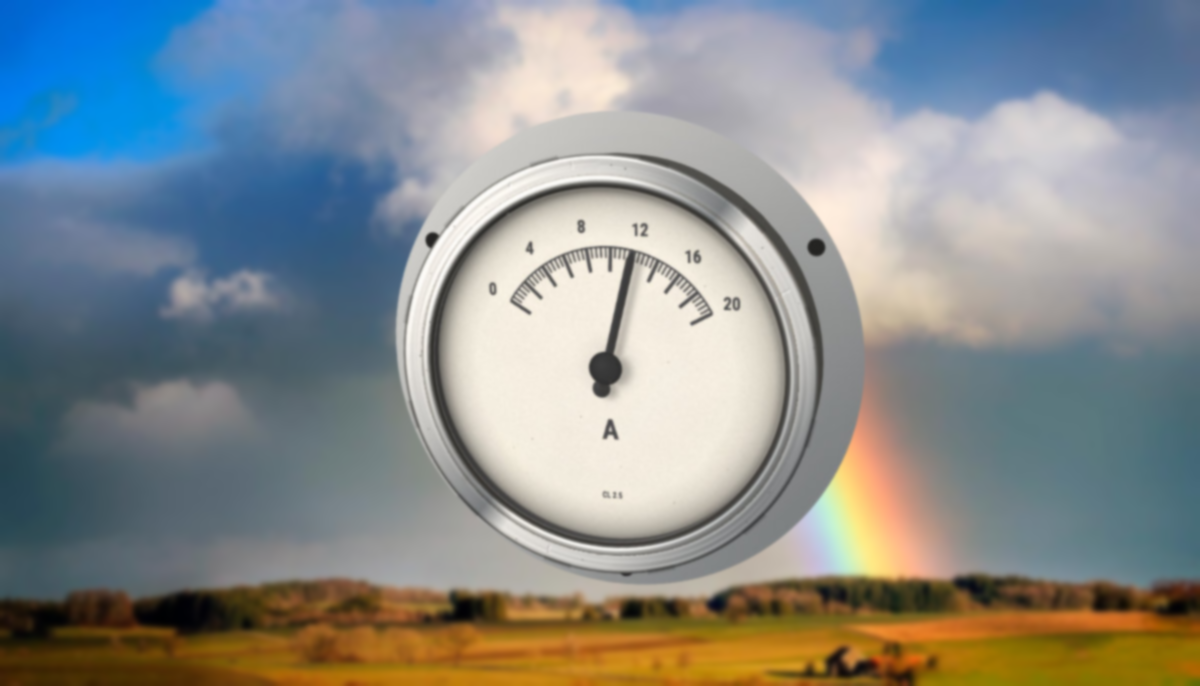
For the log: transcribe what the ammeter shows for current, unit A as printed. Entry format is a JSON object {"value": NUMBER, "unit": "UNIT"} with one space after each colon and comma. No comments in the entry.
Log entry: {"value": 12, "unit": "A"}
